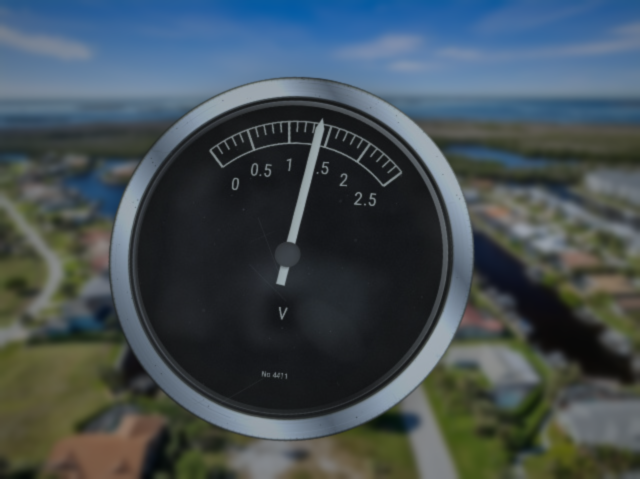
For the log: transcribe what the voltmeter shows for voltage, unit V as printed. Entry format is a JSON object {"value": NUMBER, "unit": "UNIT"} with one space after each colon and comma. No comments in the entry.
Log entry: {"value": 1.4, "unit": "V"}
